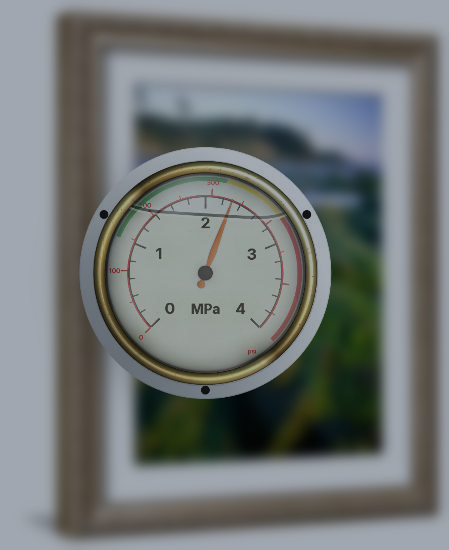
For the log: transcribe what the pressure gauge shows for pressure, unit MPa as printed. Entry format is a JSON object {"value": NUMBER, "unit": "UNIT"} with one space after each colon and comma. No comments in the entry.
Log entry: {"value": 2.3, "unit": "MPa"}
